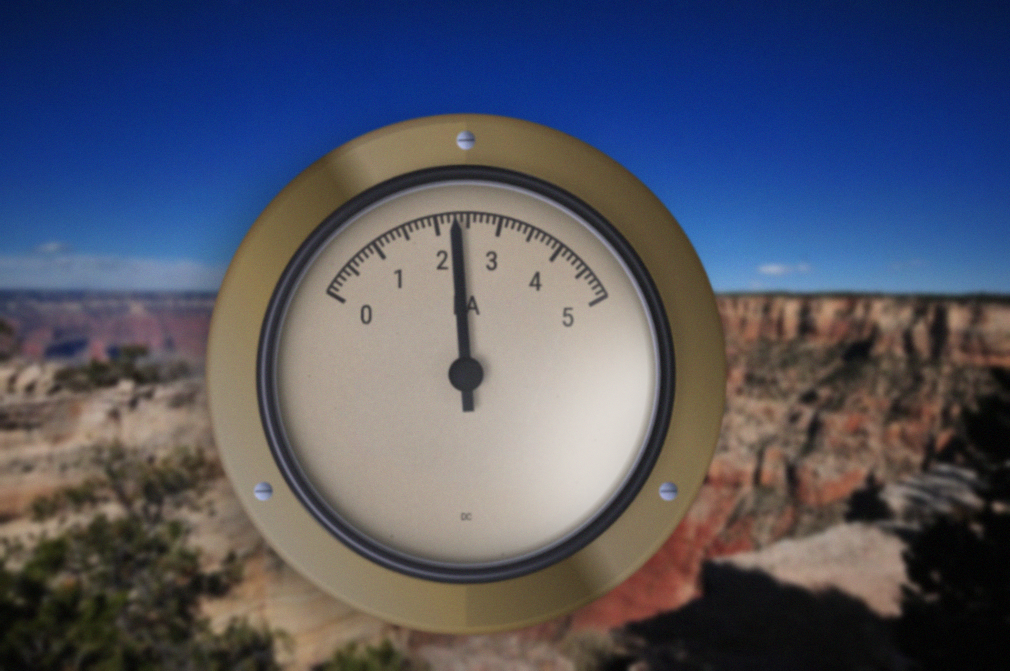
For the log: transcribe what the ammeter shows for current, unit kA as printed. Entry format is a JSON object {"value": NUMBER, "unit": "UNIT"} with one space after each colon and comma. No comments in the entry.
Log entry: {"value": 2.3, "unit": "kA"}
